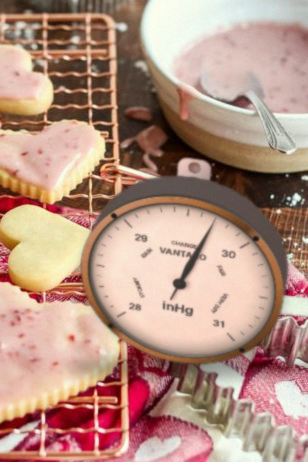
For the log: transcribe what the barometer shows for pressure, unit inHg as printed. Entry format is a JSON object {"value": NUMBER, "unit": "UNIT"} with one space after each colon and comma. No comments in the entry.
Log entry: {"value": 29.7, "unit": "inHg"}
